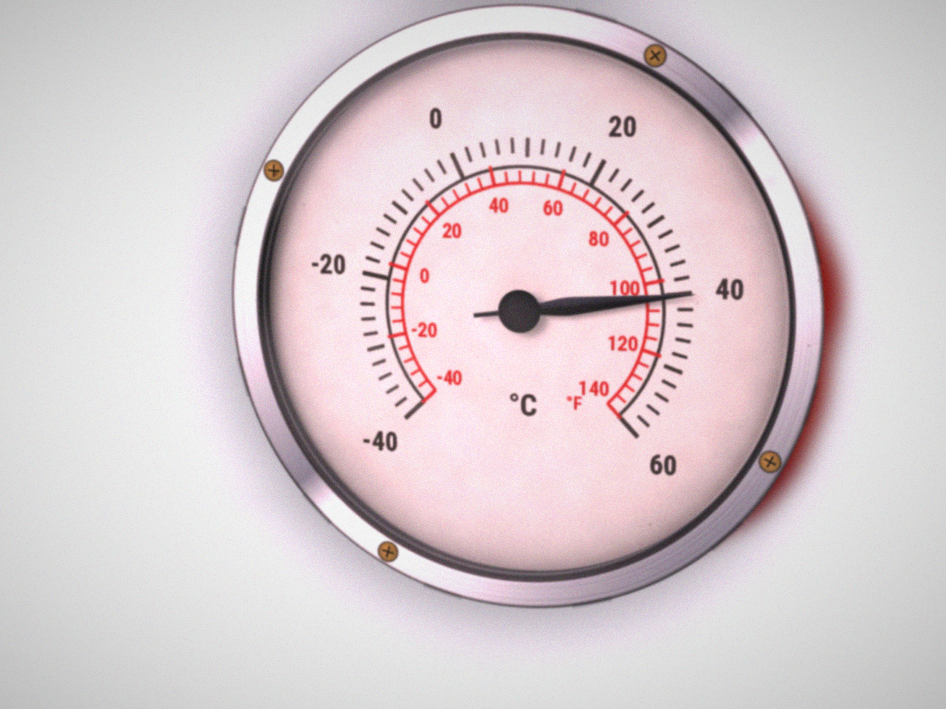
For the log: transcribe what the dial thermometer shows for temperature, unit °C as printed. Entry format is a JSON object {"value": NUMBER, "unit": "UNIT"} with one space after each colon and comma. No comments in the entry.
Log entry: {"value": 40, "unit": "°C"}
